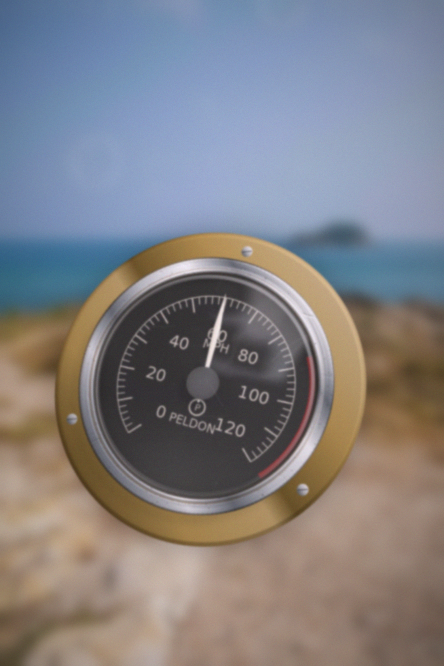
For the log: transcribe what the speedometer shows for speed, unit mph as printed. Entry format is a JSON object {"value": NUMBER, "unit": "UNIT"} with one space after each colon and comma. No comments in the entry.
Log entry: {"value": 60, "unit": "mph"}
